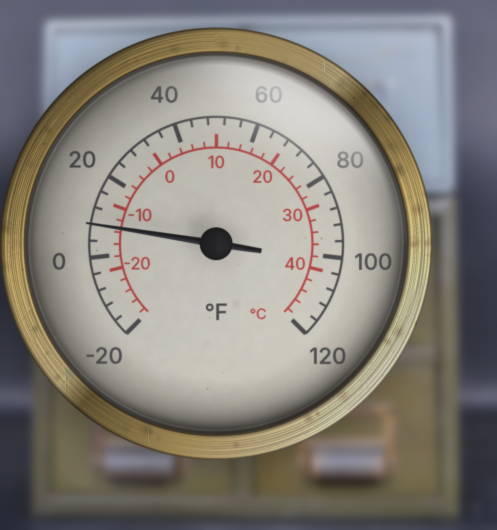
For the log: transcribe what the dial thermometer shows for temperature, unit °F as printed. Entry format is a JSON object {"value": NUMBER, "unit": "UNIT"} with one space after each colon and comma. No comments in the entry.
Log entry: {"value": 8, "unit": "°F"}
